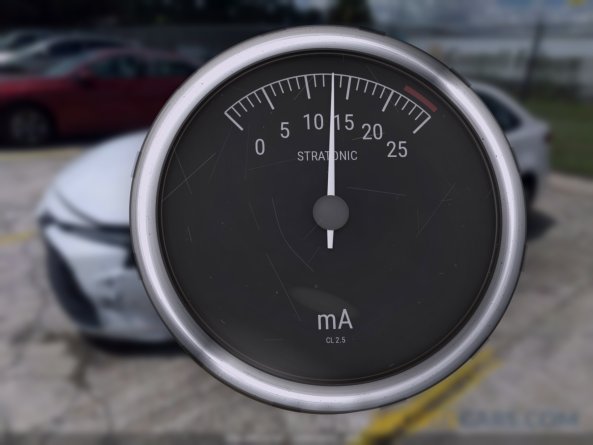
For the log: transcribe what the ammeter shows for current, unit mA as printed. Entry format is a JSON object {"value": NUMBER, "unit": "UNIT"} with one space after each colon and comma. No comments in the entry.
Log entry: {"value": 13, "unit": "mA"}
